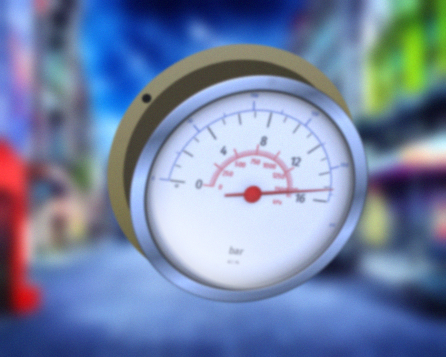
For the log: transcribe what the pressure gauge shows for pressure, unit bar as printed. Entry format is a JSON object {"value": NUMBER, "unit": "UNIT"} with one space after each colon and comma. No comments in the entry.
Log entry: {"value": 15, "unit": "bar"}
